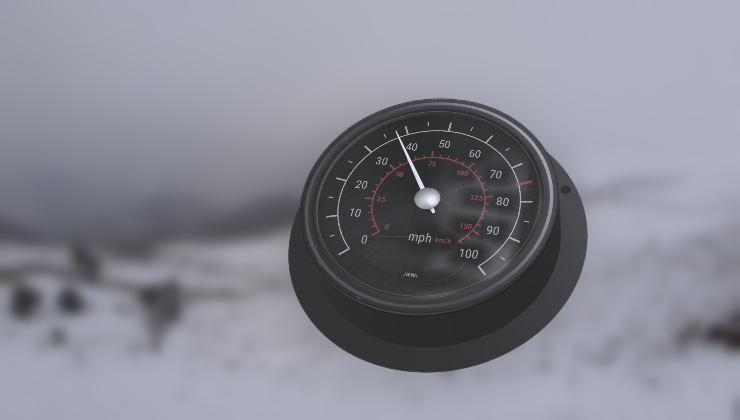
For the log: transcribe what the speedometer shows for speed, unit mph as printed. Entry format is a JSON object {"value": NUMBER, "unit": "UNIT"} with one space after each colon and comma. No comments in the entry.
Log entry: {"value": 37.5, "unit": "mph"}
